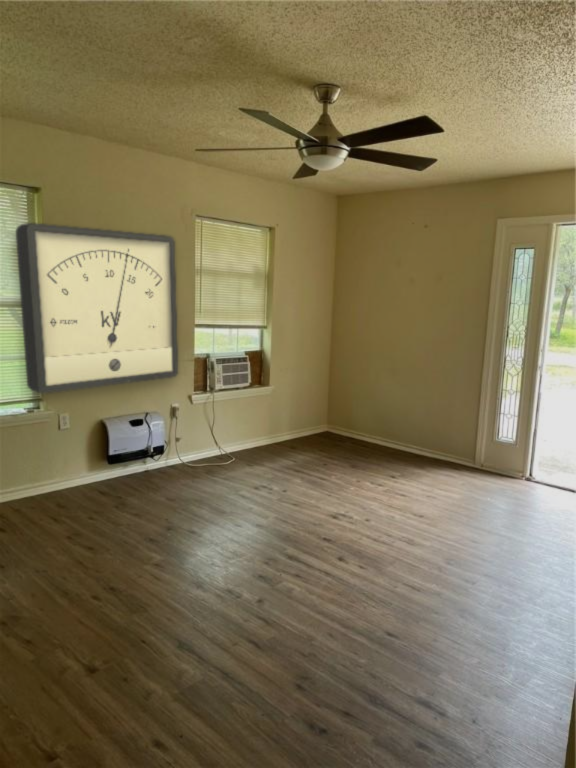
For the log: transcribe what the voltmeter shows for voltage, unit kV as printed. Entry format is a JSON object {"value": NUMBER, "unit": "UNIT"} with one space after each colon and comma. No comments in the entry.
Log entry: {"value": 13, "unit": "kV"}
